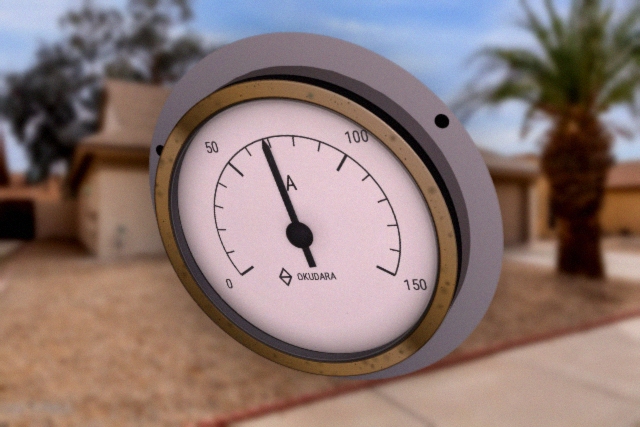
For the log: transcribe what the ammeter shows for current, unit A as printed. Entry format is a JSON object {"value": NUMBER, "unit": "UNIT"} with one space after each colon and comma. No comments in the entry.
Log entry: {"value": 70, "unit": "A"}
